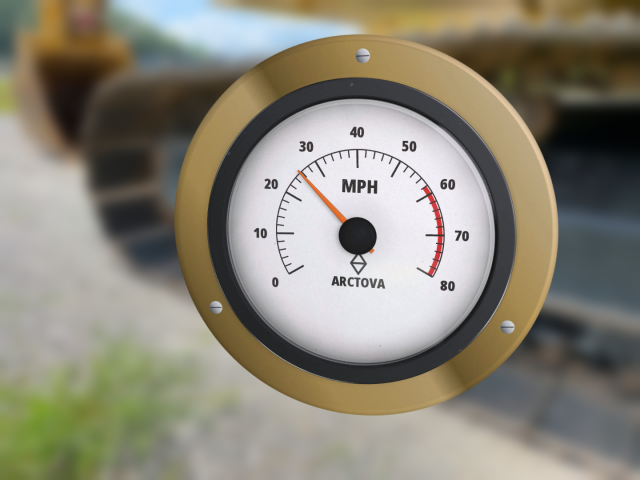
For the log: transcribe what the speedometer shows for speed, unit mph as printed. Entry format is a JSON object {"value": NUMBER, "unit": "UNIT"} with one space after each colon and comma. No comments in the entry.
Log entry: {"value": 26, "unit": "mph"}
